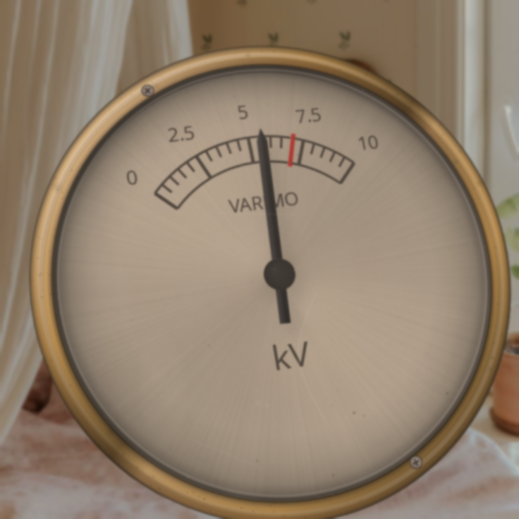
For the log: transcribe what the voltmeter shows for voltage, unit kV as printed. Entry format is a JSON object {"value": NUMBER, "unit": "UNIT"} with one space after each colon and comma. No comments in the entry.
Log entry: {"value": 5.5, "unit": "kV"}
